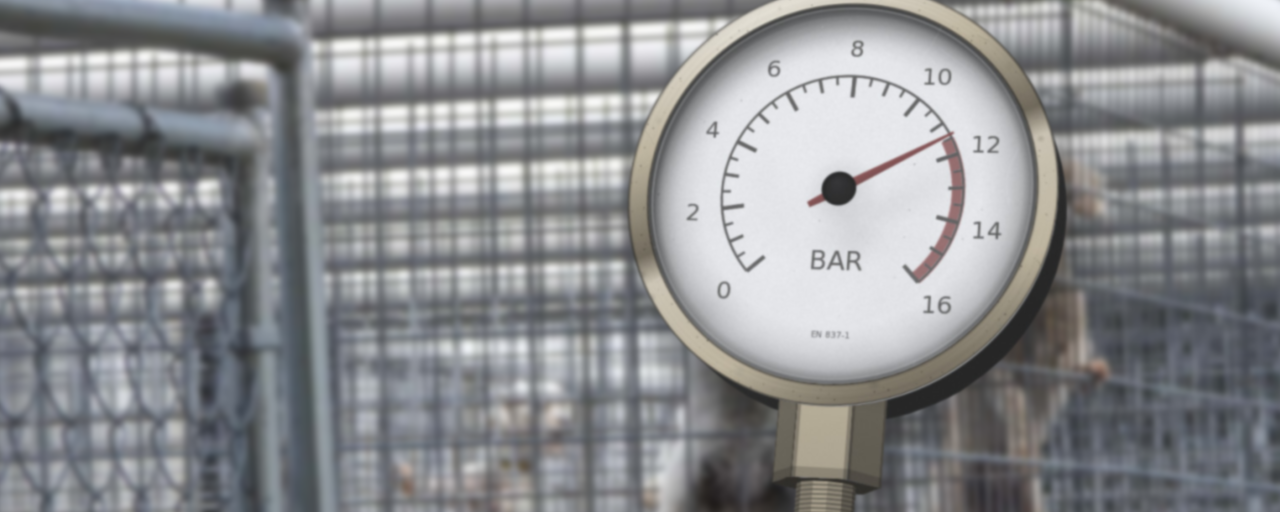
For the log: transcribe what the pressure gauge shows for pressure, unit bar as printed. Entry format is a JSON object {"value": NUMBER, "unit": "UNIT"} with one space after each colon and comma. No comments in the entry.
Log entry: {"value": 11.5, "unit": "bar"}
